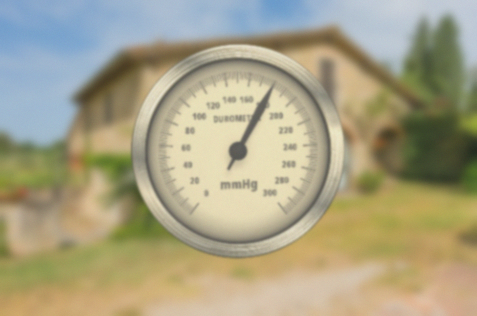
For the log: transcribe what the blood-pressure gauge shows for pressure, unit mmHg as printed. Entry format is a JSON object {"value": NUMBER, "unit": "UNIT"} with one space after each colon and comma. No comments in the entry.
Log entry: {"value": 180, "unit": "mmHg"}
